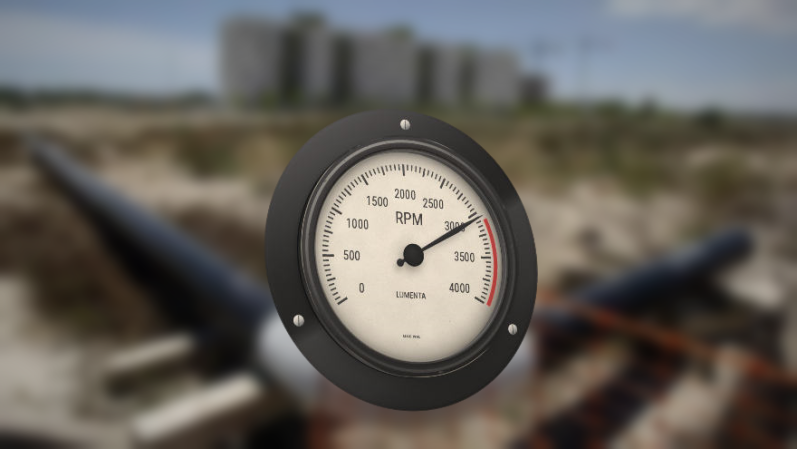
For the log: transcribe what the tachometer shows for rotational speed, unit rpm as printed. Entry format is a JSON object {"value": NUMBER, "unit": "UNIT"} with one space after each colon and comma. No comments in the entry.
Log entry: {"value": 3050, "unit": "rpm"}
